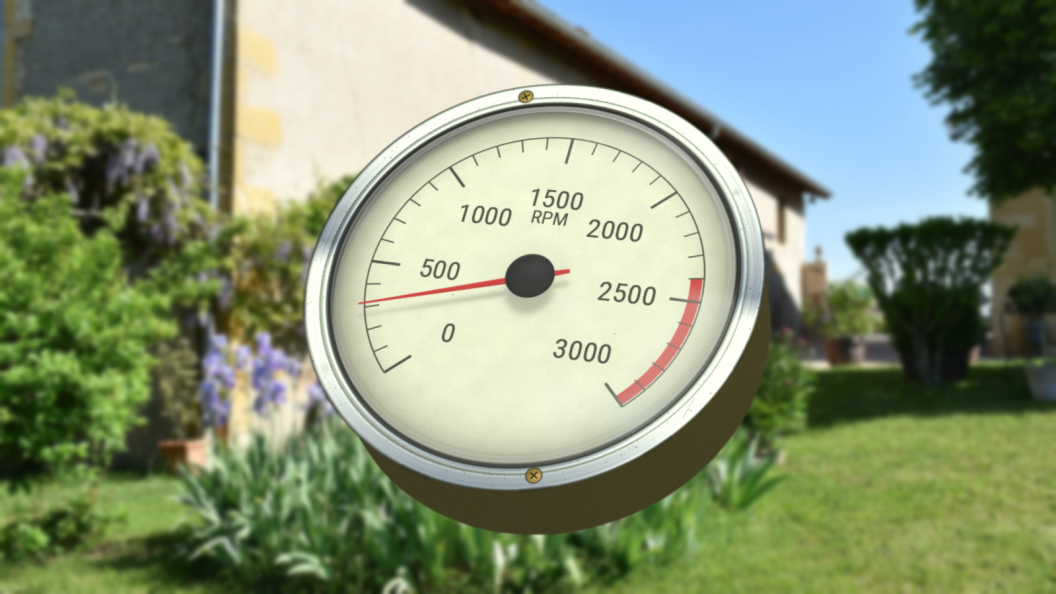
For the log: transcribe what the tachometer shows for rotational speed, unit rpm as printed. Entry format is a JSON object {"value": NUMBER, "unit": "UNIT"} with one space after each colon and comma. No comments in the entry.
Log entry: {"value": 300, "unit": "rpm"}
